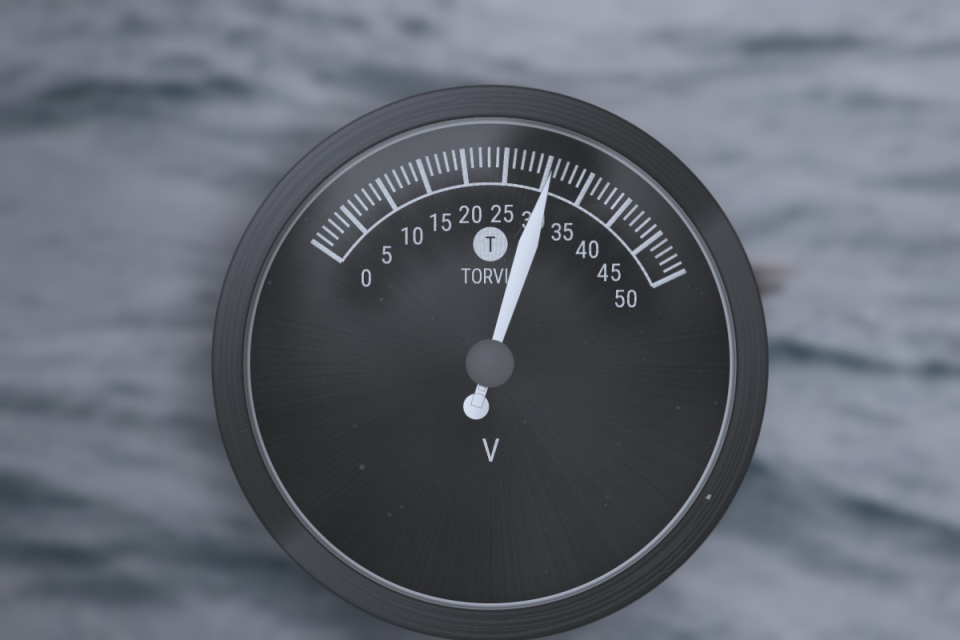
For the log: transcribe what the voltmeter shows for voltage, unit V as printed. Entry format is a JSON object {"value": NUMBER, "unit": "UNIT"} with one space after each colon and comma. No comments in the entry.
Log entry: {"value": 30.5, "unit": "V"}
